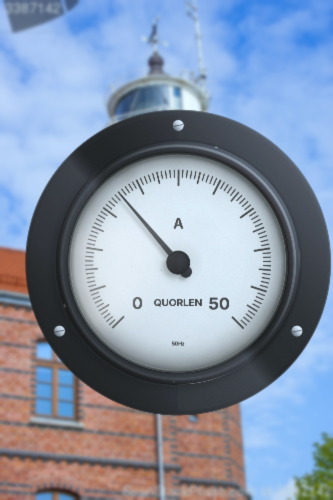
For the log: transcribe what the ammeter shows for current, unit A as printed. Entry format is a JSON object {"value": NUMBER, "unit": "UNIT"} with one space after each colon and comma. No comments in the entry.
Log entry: {"value": 17.5, "unit": "A"}
